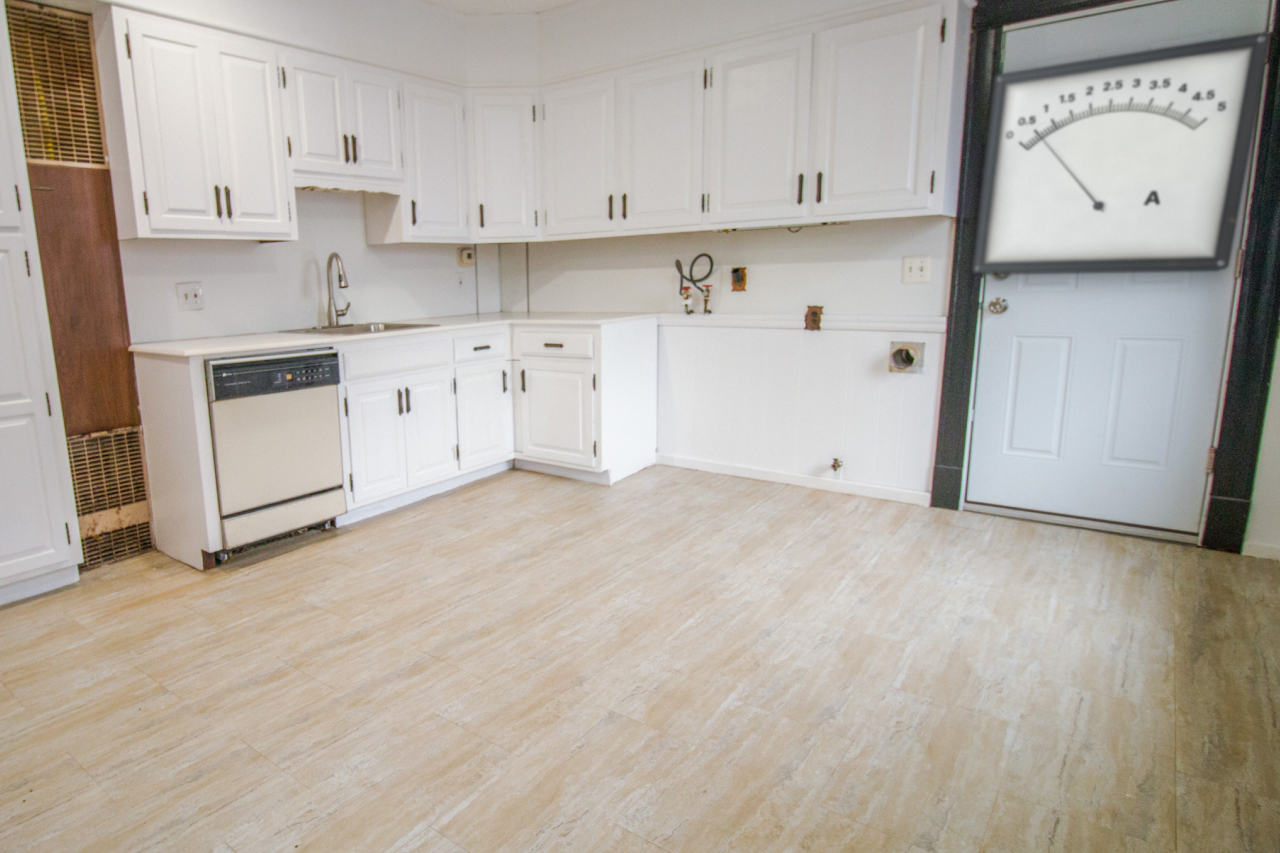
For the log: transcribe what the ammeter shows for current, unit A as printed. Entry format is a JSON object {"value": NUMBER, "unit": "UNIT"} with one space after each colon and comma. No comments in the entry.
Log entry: {"value": 0.5, "unit": "A"}
